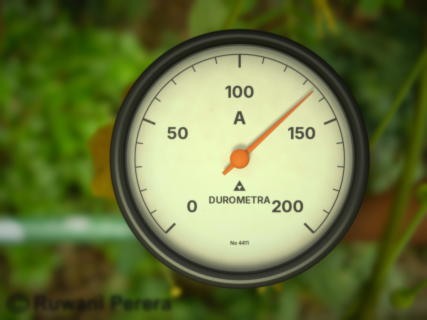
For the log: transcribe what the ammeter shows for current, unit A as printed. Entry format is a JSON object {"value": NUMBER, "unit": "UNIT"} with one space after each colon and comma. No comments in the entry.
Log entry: {"value": 135, "unit": "A"}
